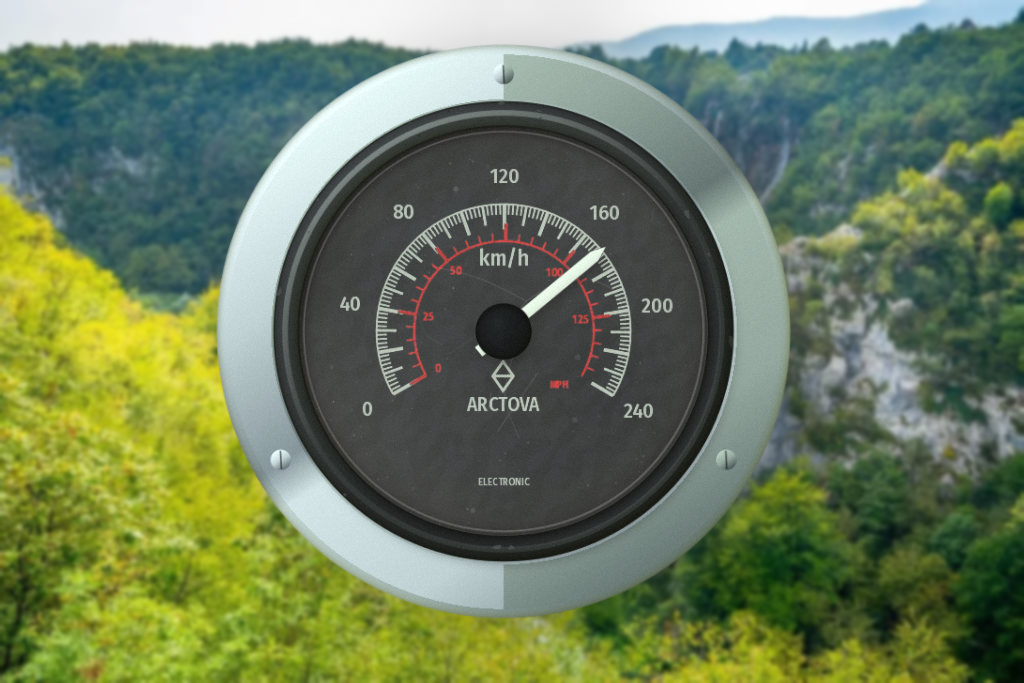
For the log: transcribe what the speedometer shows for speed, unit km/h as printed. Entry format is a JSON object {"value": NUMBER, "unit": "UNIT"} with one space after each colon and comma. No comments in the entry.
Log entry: {"value": 170, "unit": "km/h"}
